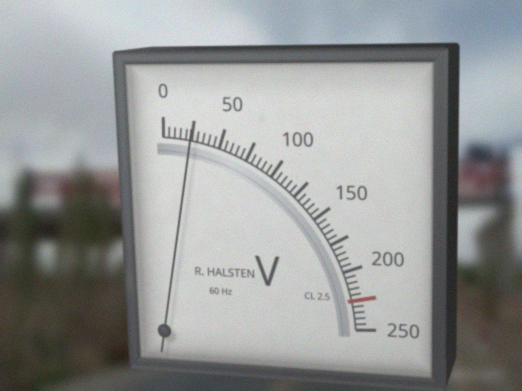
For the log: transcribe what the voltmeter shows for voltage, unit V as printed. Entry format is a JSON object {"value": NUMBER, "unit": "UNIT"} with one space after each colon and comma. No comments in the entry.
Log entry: {"value": 25, "unit": "V"}
